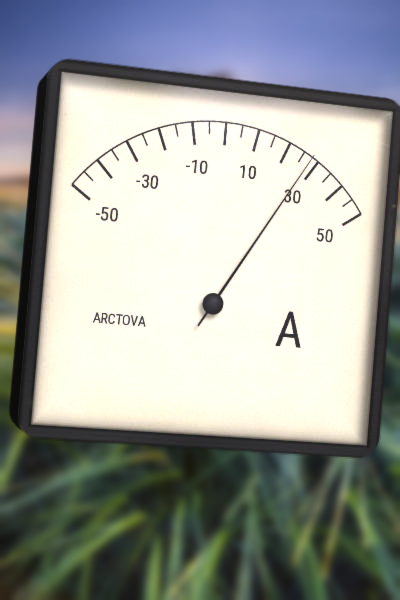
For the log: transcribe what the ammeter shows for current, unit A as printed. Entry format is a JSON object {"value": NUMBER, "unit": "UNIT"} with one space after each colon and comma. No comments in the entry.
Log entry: {"value": 27.5, "unit": "A"}
